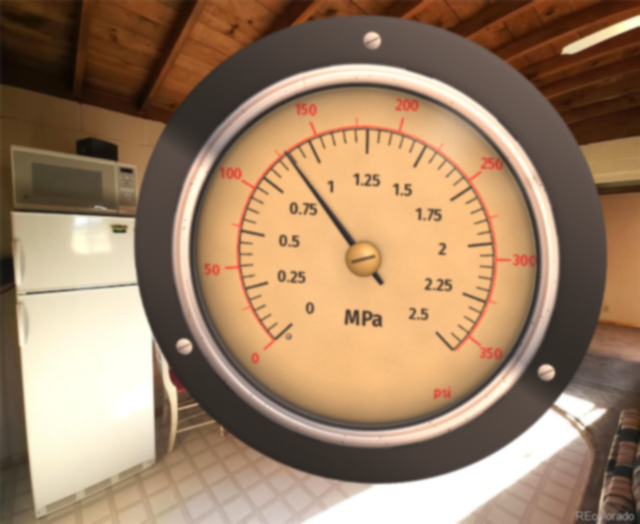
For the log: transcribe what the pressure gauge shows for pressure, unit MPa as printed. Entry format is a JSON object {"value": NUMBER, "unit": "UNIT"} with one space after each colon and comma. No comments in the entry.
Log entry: {"value": 0.9, "unit": "MPa"}
